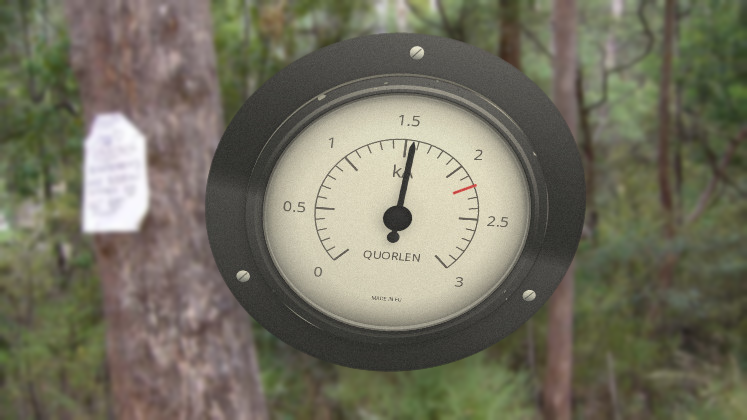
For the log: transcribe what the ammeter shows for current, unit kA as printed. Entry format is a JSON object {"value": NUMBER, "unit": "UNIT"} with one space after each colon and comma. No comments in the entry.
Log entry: {"value": 1.55, "unit": "kA"}
